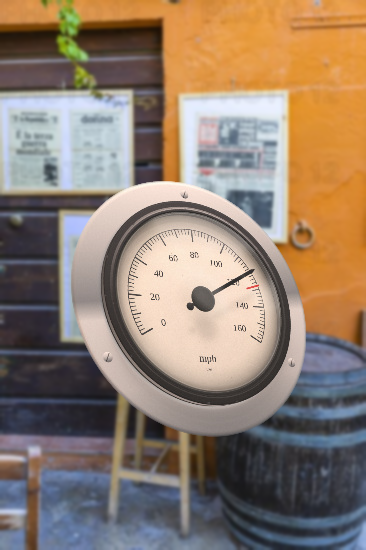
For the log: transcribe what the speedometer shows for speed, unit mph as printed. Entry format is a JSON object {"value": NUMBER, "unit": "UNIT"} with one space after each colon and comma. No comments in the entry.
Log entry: {"value": 120, "unit": "mph"}
